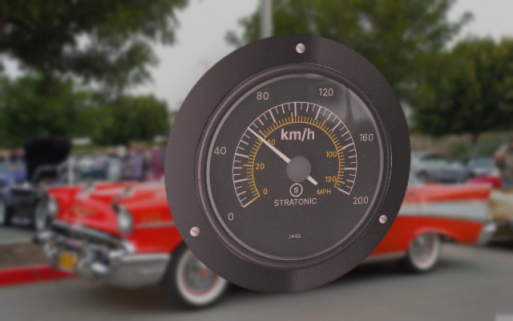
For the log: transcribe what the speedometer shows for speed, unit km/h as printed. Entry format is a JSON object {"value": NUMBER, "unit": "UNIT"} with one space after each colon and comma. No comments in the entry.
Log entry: {"value": 60, "unit": "km/h"}
